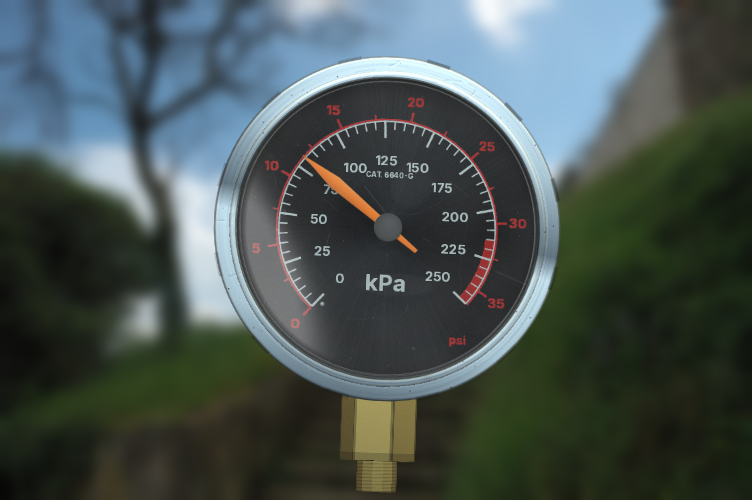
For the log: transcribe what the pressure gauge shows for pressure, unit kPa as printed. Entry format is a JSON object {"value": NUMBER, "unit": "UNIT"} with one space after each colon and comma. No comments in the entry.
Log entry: {"value": 80, "unit": "kPa"}
